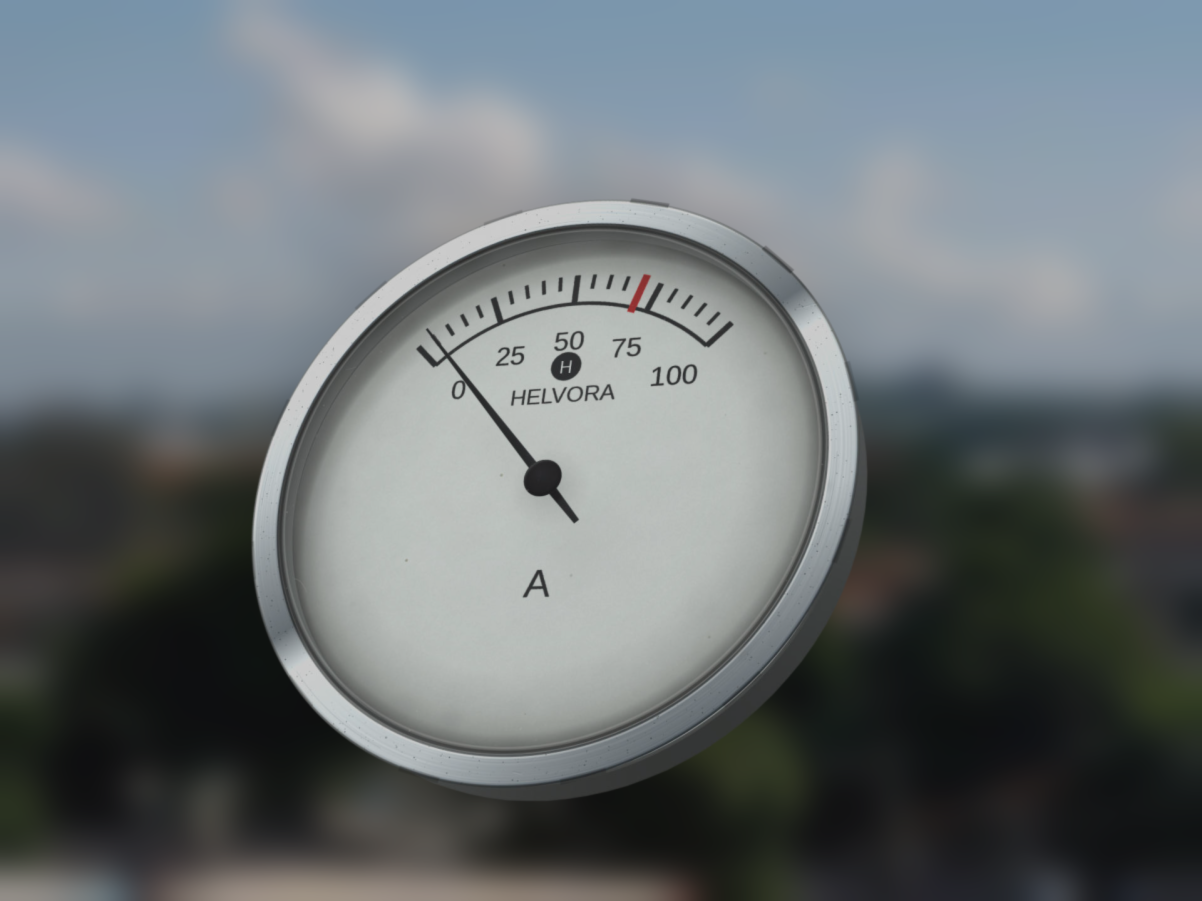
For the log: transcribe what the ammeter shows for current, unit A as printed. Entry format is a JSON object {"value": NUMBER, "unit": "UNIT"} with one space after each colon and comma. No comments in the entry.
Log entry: {"value": 5, "unit": "A"}
